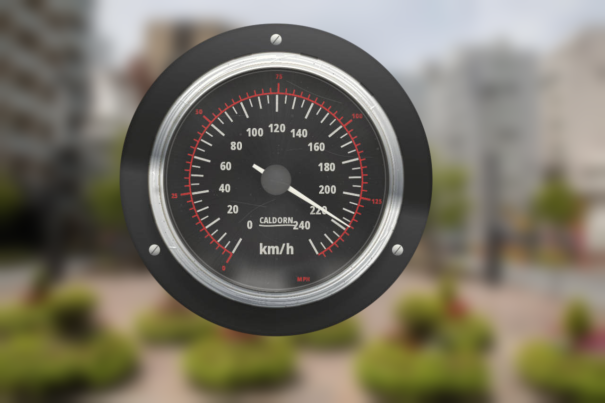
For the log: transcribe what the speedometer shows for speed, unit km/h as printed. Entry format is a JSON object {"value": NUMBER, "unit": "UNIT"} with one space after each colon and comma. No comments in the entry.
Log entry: {"value": 217.5, "unit": "km/h"}
